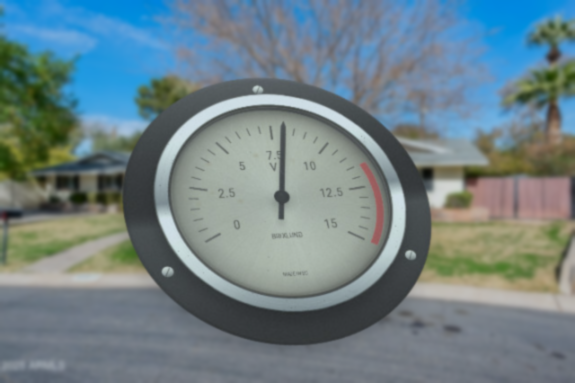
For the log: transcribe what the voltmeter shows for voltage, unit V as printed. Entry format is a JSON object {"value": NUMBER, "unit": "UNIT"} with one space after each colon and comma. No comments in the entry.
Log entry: {"value": 8, "unit": "V"}
